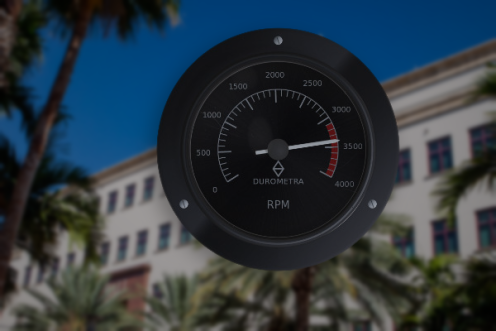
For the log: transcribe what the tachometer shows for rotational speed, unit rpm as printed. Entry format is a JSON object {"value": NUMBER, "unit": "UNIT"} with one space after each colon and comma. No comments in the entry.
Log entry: {"value": 3400, "unit": "rpm"}
